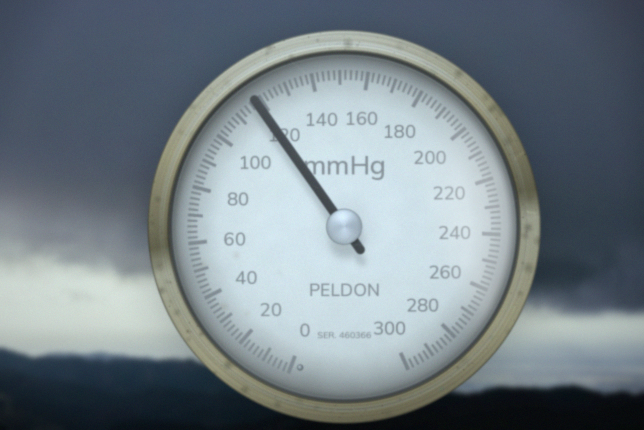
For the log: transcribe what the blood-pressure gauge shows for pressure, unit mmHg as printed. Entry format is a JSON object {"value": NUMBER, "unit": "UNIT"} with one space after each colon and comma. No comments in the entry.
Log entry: {"value": 118, "unit": "mmHg"}
